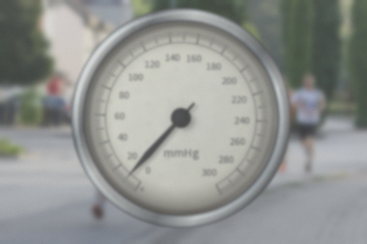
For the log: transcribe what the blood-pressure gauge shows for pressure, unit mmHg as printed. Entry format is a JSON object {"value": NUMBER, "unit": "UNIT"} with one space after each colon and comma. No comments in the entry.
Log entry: {"value": 10, "unit": "mmHg"}
